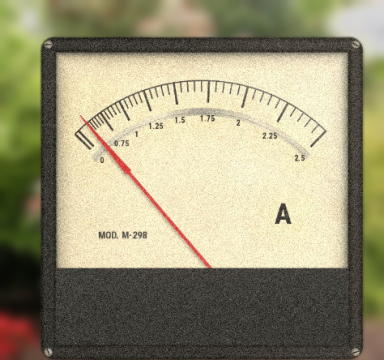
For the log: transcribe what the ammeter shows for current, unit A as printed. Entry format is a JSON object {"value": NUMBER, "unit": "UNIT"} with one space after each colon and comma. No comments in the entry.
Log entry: {"value": 0.5, "unit": "A"}
